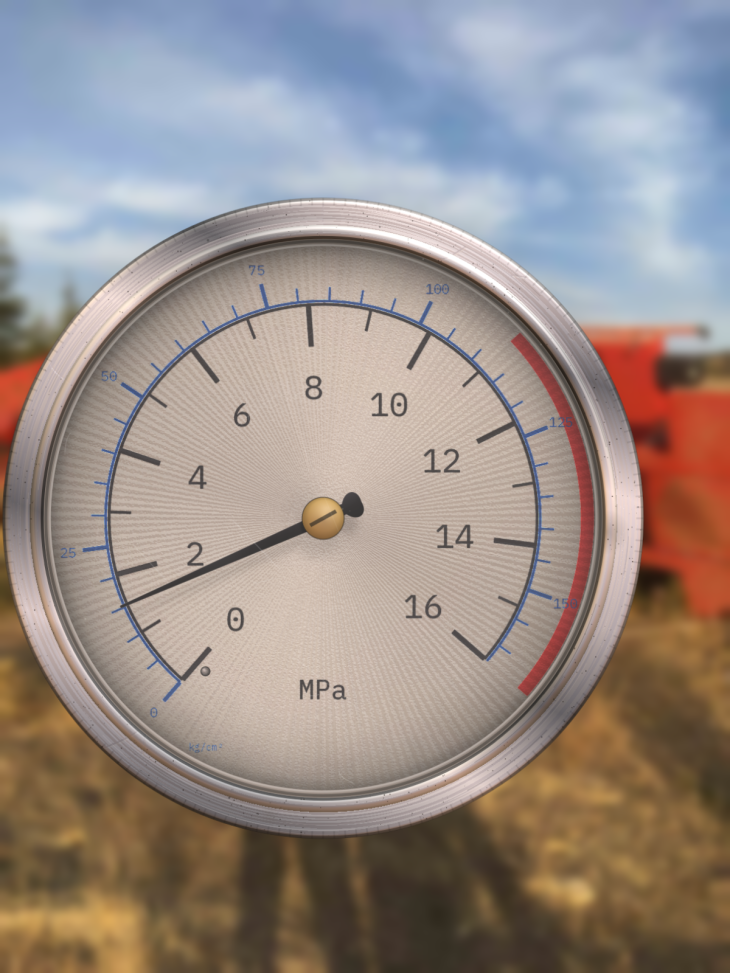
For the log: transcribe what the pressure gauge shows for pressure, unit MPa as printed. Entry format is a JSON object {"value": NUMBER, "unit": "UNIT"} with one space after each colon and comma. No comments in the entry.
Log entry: {"value": 1.5, "unit": "MPa"}
